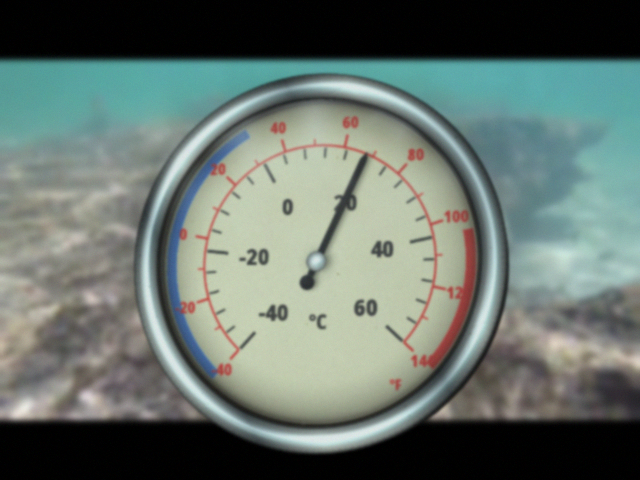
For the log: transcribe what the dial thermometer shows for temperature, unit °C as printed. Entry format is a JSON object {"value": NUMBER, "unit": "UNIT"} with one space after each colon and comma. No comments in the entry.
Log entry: {"value": 20, "unit": "°C"}
